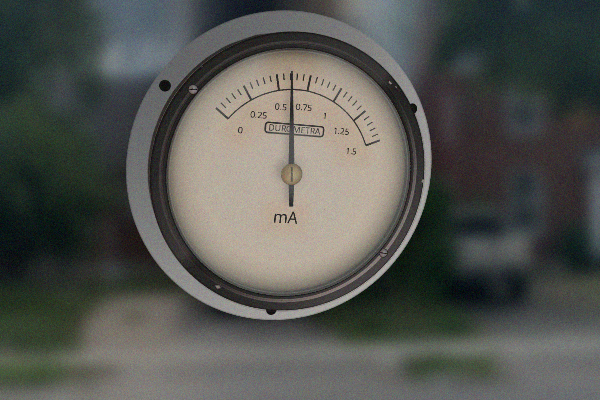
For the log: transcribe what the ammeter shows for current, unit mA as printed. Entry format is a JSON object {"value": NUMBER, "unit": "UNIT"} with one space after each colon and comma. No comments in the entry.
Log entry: {"value": 0.6, "unit": "mA"}
